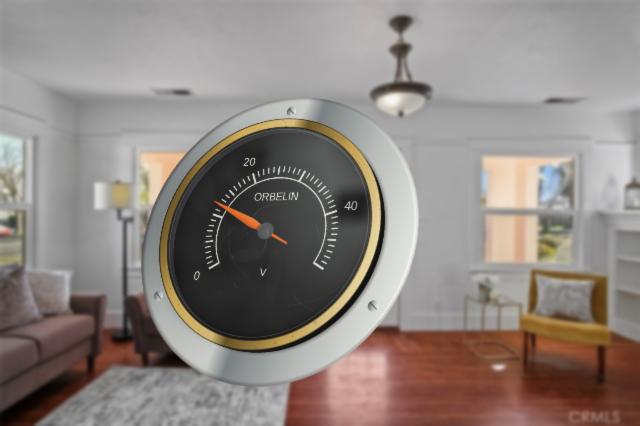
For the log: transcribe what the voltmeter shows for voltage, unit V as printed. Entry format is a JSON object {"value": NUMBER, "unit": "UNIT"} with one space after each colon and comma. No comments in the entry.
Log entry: {"value": 12, "unit": "V"}
